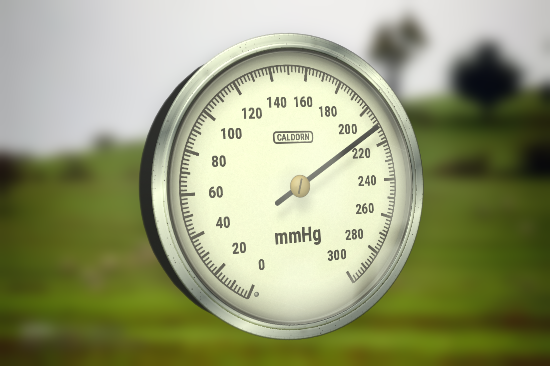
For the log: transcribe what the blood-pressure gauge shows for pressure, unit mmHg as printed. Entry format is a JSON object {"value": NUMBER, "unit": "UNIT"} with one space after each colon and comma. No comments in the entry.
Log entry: {"value": 210, "unit": "mmHg"}
